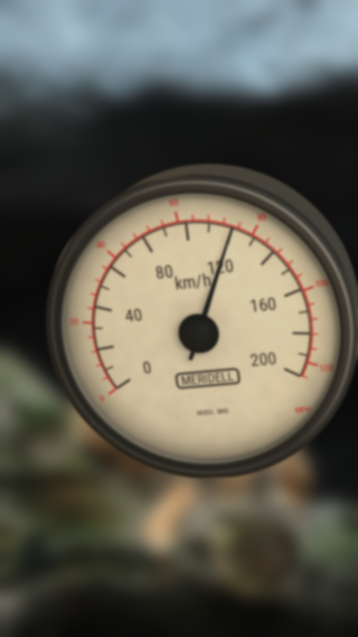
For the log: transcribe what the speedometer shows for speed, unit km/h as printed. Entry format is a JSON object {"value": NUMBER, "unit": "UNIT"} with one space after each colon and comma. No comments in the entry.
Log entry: {"value": 120, "unit": "km/h"}
